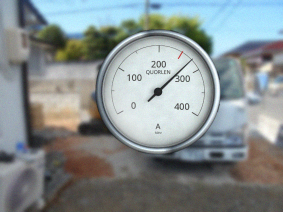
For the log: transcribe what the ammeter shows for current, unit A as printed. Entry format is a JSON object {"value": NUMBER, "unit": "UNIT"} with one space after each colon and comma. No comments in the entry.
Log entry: {"value": 275, "unit": "A"}
